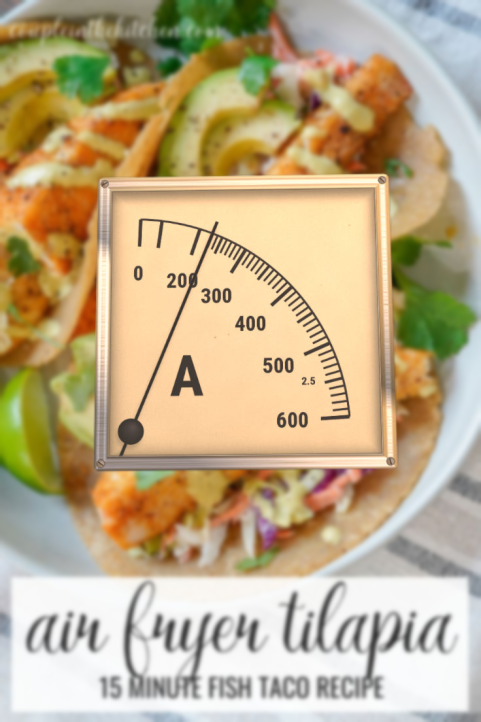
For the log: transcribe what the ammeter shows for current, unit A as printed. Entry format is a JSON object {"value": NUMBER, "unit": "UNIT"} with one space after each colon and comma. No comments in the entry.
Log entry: {"value": 230, "unit": "A"}
